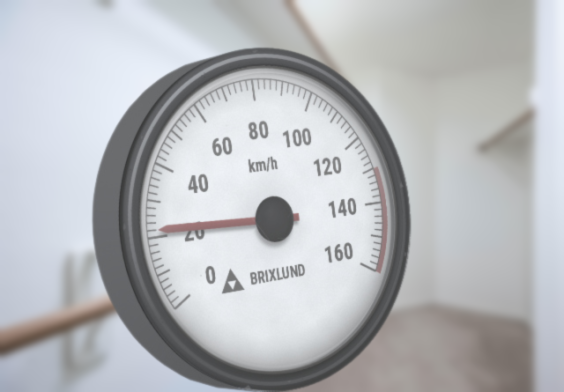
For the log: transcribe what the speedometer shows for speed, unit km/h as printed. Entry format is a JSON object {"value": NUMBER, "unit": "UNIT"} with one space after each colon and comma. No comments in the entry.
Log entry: {"value": 22, "unit": "km/h"}
